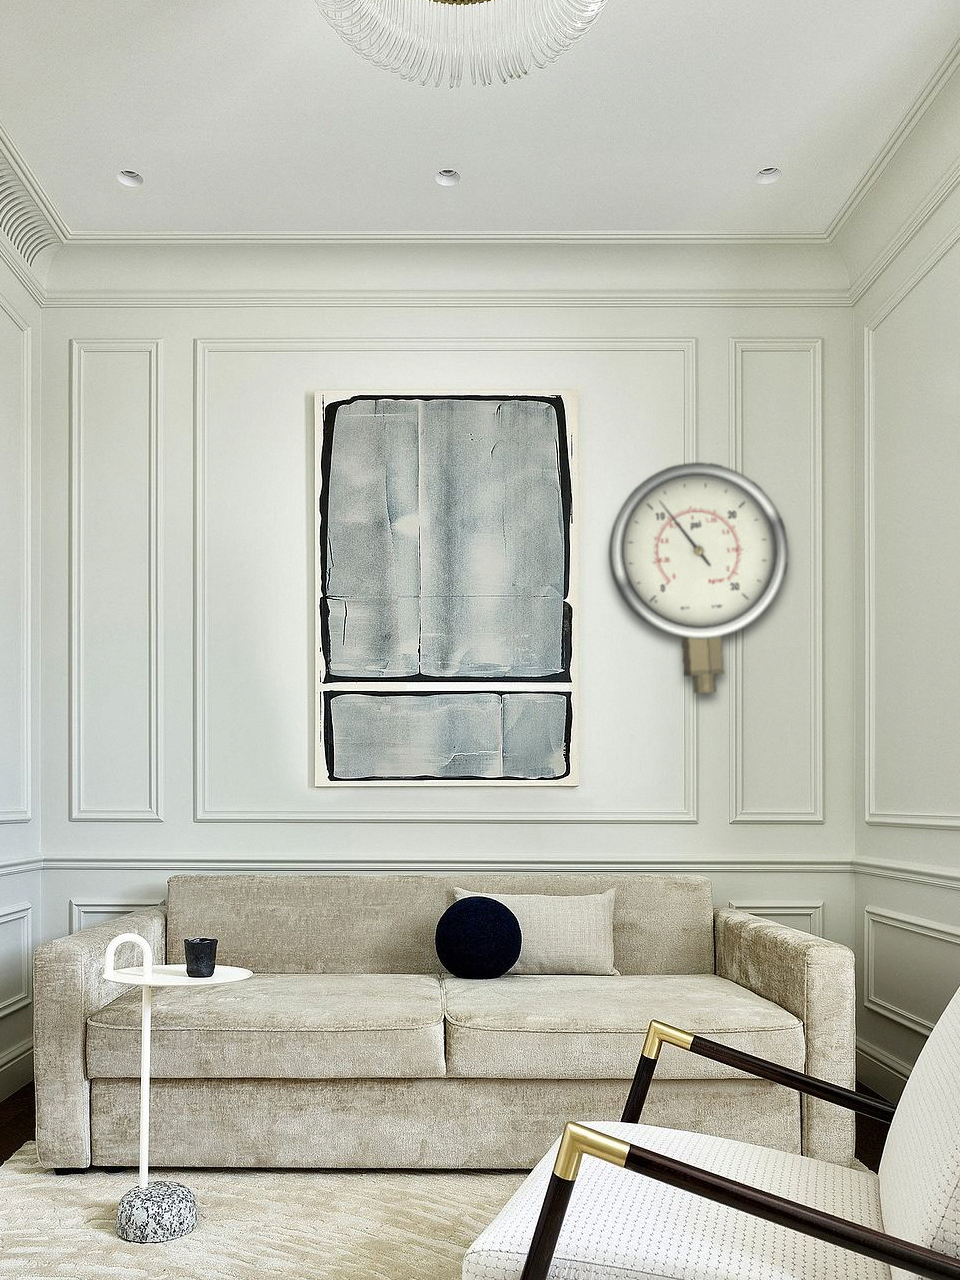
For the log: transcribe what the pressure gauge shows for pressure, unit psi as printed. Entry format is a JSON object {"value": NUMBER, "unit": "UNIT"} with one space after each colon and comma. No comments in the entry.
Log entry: {"value": 11, "unit": "psi"}
